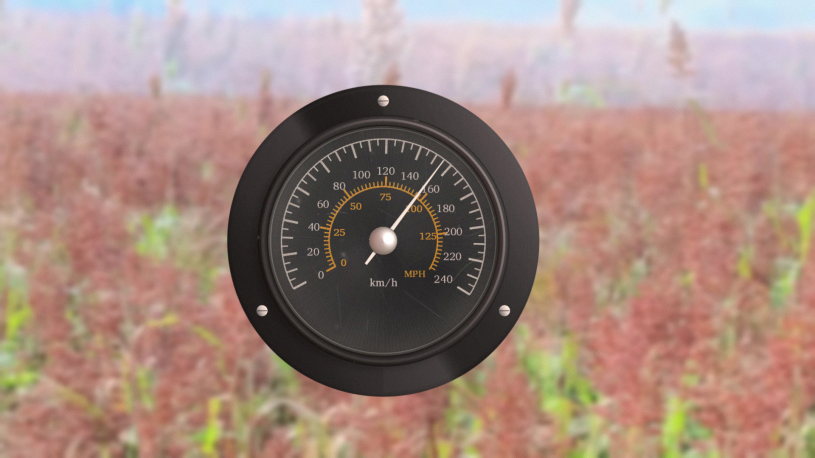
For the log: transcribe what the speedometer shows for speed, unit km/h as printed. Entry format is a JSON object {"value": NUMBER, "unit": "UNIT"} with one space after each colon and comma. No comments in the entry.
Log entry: {"value": 155, "unit": "km/h"}
